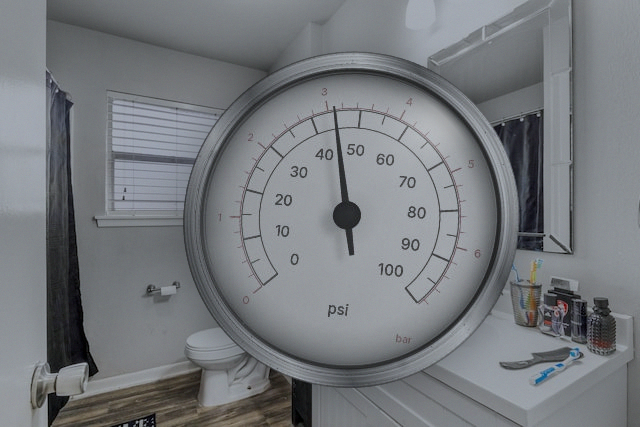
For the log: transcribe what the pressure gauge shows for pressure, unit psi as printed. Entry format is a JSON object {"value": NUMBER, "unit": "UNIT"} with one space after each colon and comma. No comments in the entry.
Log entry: {"value": 45, "unit": "psi"}
